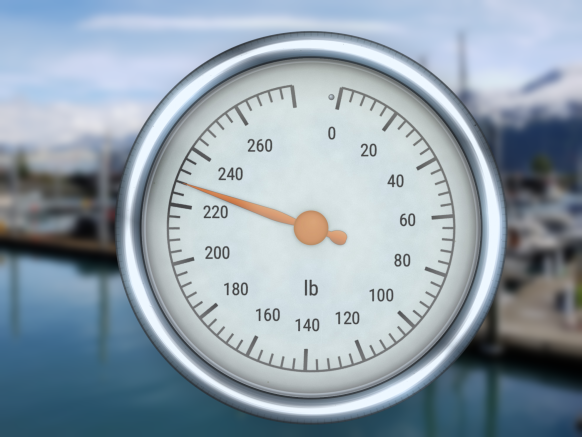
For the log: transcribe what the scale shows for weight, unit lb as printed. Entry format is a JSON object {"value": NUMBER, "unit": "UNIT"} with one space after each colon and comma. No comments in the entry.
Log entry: {"value": 228, "unit": "lb"}
